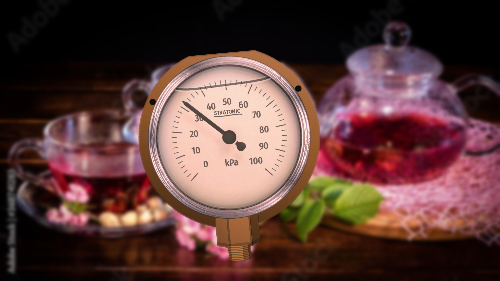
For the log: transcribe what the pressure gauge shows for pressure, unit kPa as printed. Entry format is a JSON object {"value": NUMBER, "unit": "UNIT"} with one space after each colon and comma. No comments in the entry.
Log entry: {"value": 32, "unit": "kPa"}
